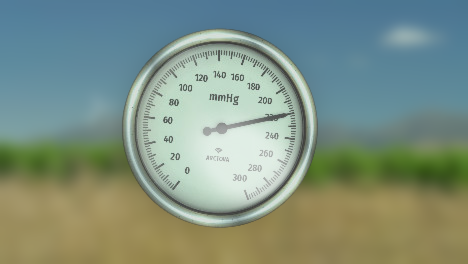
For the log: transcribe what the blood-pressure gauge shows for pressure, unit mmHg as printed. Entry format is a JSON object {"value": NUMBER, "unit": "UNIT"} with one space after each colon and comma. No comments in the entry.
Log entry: {"value": 220, "unit": "mmHg"}
